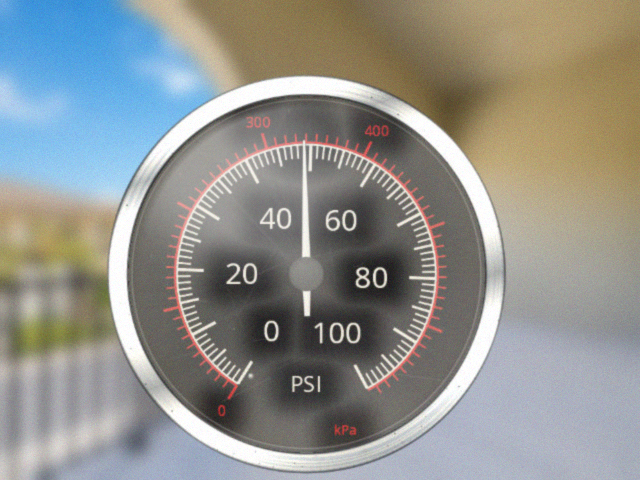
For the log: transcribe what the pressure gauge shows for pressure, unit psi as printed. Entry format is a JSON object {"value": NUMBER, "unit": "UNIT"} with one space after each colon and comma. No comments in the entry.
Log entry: {"value": 49, "unit": "psi"}
